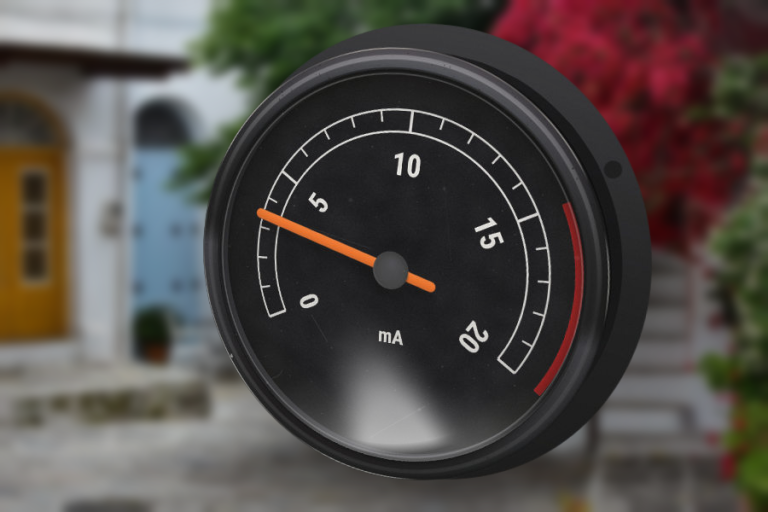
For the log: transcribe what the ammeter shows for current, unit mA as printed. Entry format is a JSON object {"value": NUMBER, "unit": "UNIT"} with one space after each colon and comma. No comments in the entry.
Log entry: {"value": 3.5, "unit": "mA"}
